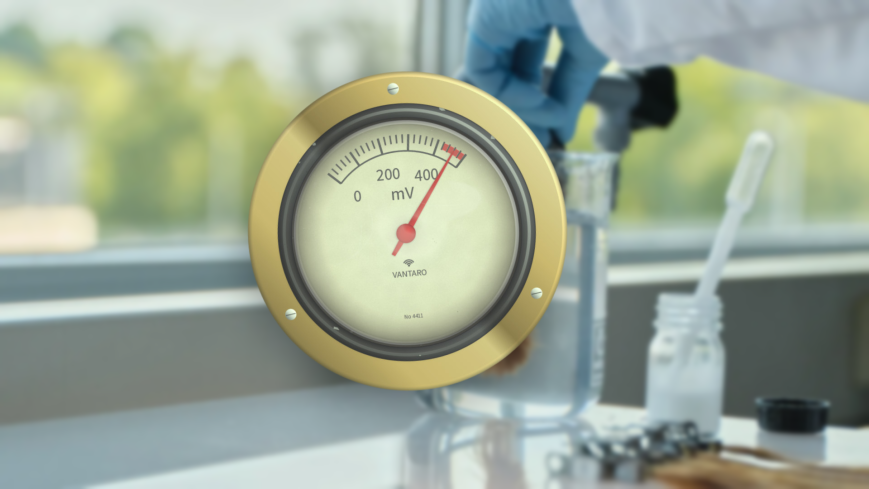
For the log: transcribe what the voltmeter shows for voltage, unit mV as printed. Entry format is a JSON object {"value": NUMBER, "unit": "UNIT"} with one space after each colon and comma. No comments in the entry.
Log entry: {"value": 460, "unit": "mV"}
